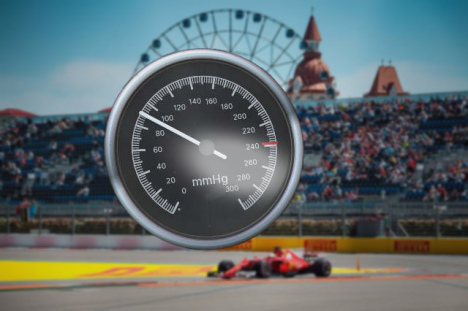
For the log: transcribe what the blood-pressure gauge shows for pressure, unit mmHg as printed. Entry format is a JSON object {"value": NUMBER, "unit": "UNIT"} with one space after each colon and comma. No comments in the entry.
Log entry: {"value": 90, "unit": "mmHg"}
